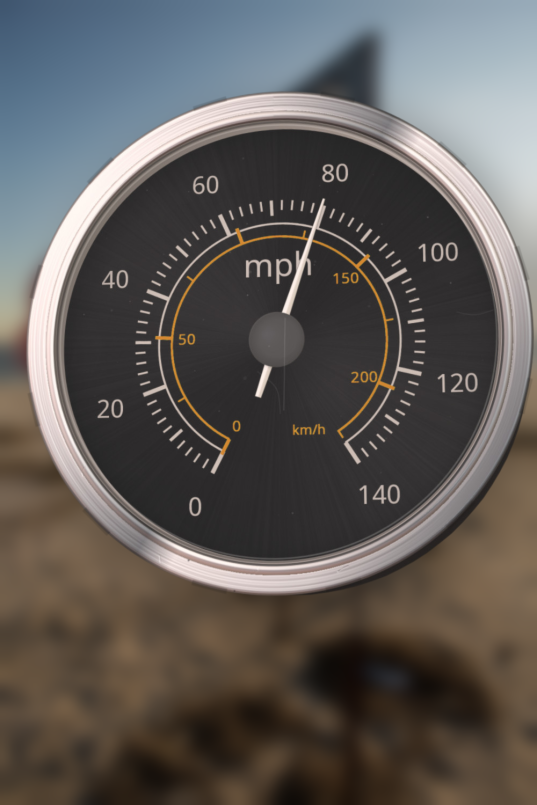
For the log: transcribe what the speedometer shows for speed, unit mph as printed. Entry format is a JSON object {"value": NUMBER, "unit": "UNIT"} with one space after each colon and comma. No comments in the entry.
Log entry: {"value": 80, "unit": "mph"}
